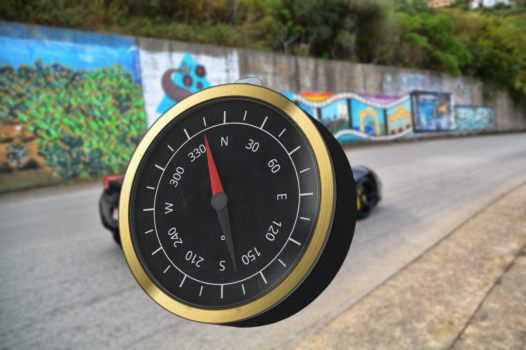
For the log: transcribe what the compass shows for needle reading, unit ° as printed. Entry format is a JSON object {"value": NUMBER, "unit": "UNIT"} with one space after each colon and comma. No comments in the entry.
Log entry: {"value": 345, "unit": "°"}
